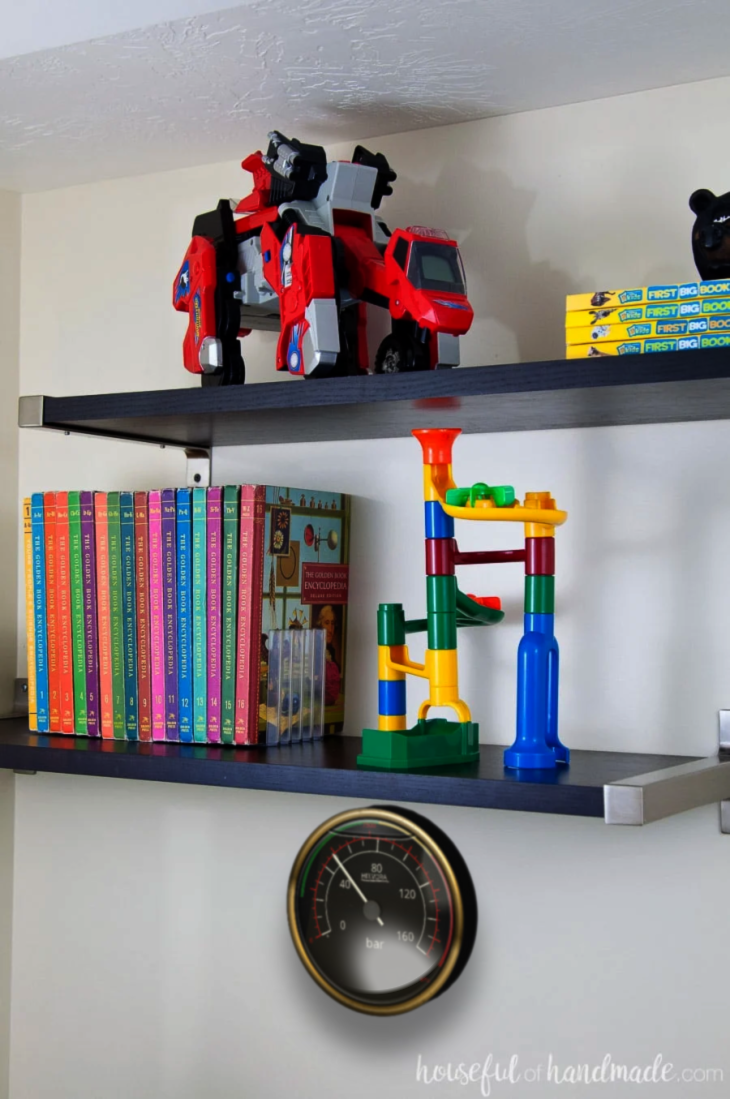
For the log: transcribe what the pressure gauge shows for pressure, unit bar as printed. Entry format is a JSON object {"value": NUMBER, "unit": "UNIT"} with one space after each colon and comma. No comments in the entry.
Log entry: {"value": 50, "unit": "bar"}
